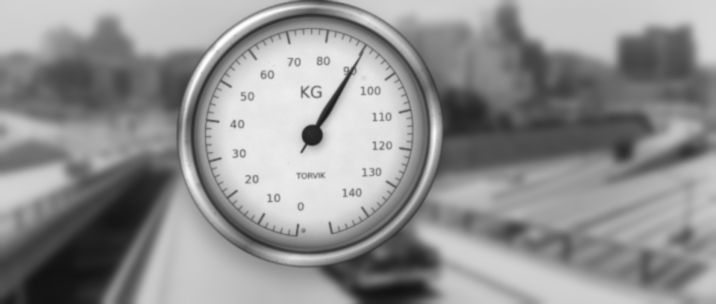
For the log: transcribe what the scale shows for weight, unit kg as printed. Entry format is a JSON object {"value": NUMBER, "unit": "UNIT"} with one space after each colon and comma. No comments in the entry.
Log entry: {"value": 90, "unit": "kg"}
